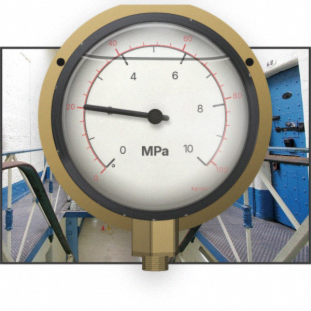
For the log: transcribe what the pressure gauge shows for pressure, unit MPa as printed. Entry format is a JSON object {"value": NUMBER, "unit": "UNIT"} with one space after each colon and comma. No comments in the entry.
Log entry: {"value": 2, "unit": "MPa"}
